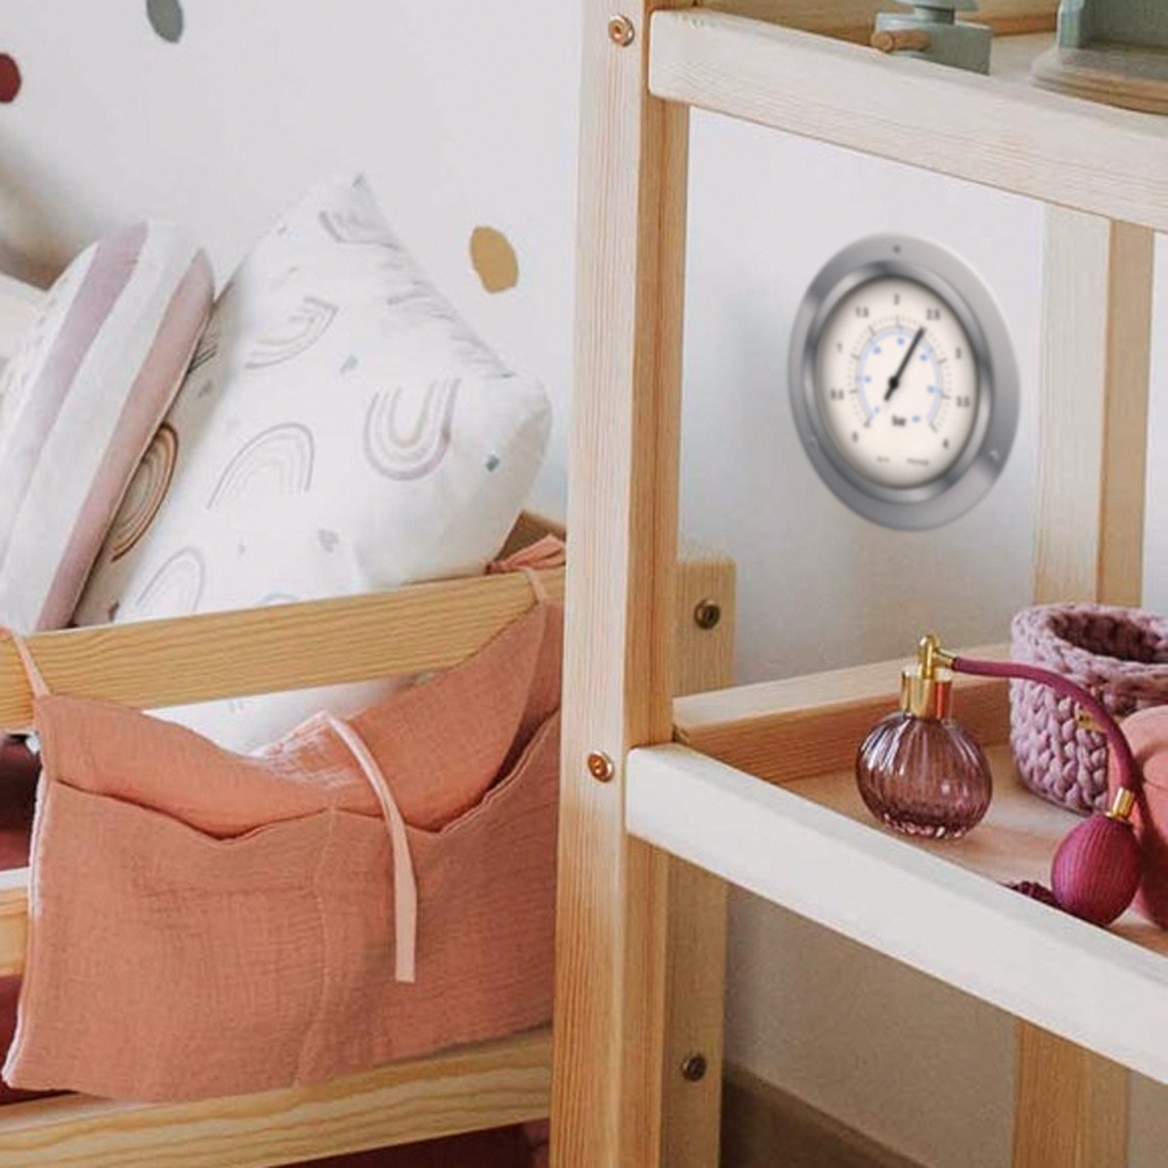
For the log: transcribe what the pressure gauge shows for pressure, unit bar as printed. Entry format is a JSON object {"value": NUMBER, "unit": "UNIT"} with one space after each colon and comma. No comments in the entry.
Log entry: {"value": 2.5, "unit": "bar"}
